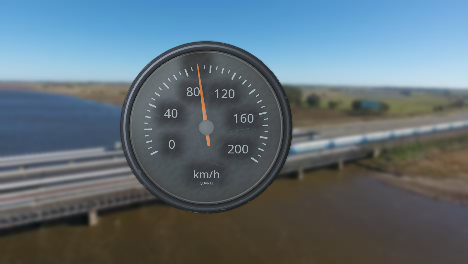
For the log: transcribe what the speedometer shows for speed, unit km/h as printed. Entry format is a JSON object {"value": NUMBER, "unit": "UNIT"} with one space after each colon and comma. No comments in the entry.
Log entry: {"value": 90, "unit": "km/h"}
